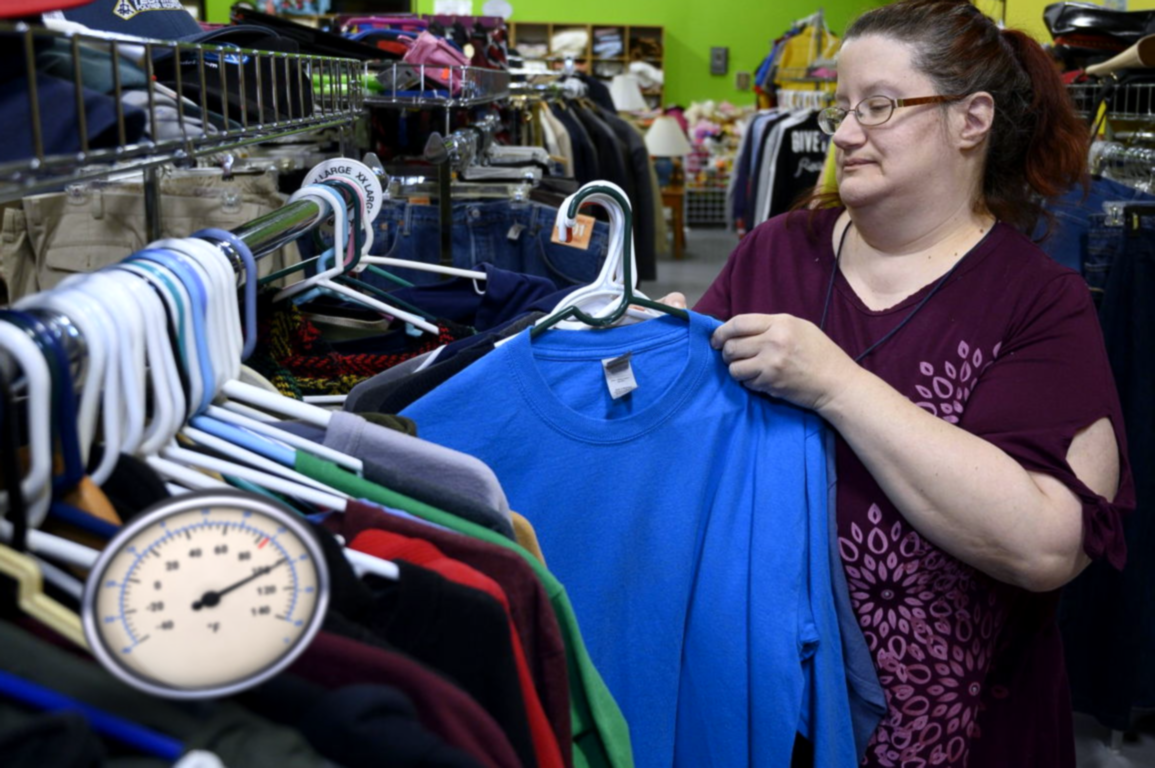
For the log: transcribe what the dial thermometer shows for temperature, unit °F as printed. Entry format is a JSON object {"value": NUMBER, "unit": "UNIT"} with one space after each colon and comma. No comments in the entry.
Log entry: {"value": 100, "unit": "°F"}
